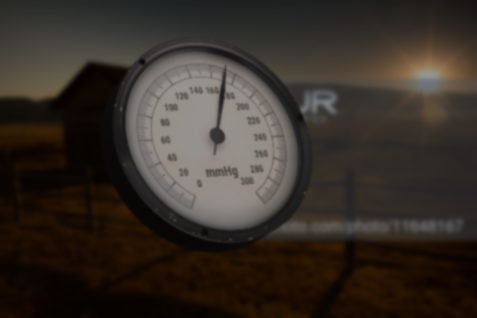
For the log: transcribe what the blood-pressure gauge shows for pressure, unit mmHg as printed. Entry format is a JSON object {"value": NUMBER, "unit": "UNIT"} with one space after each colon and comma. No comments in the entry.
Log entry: {"value": 170, "unit": "mmHg"}
